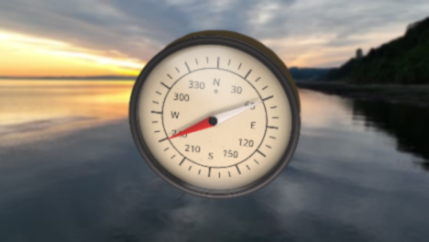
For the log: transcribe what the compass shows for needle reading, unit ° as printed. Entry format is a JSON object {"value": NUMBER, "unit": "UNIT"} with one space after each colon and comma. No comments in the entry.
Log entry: {"value": 240, "unit": "°"}
